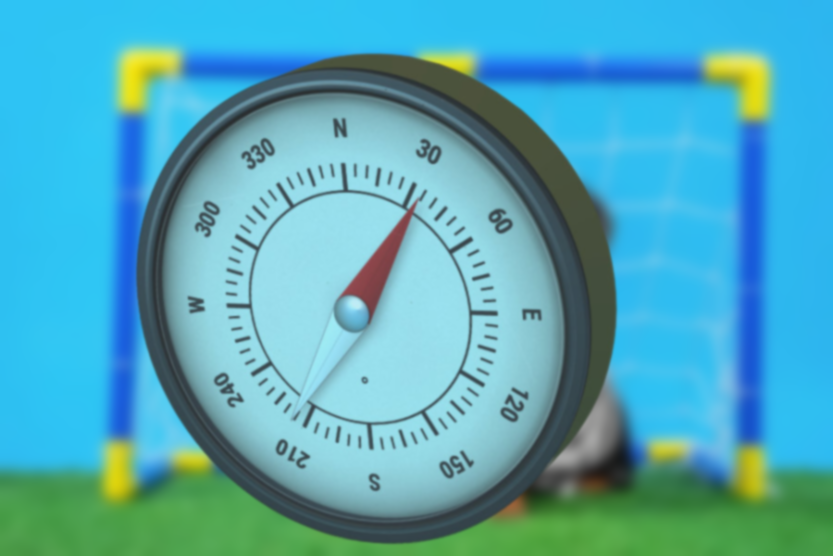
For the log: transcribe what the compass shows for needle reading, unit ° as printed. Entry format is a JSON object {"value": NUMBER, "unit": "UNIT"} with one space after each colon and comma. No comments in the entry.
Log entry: {"value": 35, "unit": "°"}
